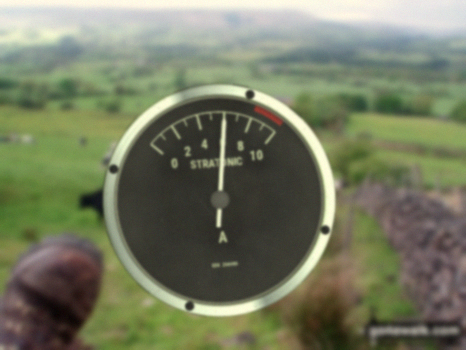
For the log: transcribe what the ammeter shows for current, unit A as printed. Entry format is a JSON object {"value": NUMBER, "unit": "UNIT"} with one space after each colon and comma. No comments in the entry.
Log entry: {"value": 6, "unit": "A"}
